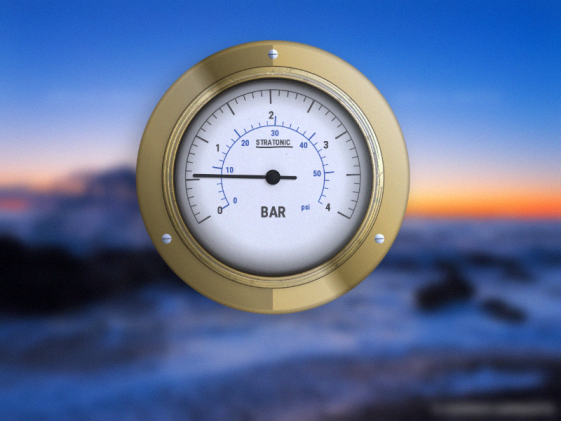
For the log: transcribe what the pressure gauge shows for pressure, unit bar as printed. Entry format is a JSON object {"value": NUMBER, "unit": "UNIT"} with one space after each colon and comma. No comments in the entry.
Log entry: {"value": 0.55, "unit": "bar"}
